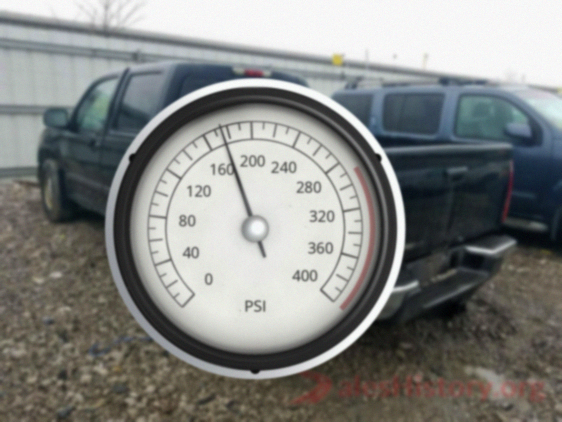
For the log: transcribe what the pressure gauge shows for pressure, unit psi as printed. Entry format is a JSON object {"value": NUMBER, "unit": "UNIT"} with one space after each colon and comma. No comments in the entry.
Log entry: {"value": 175, "unit": "psi"}
